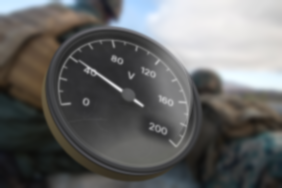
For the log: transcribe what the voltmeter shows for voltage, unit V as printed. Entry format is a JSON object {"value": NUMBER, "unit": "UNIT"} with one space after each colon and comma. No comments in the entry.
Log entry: {"value": 40, "unit": "V"}
